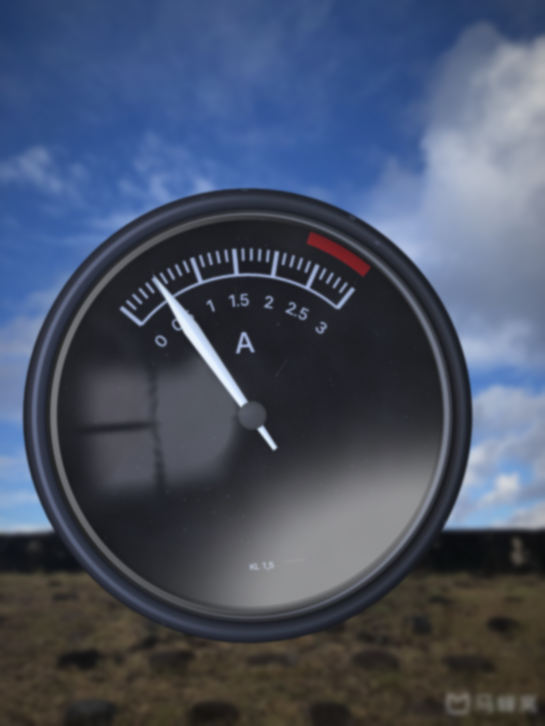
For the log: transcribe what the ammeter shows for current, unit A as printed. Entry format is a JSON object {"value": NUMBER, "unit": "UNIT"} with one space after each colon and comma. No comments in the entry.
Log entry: {"value": 0.5, "unit": "A"}
